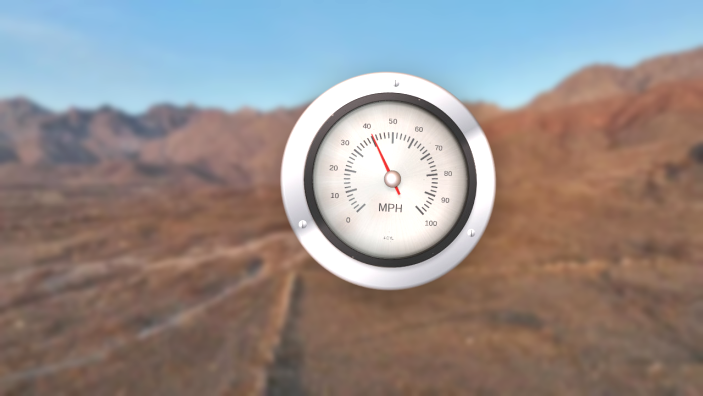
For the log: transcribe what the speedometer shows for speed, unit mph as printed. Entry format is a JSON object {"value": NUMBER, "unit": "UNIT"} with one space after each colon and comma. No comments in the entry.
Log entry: {"value": 40, "unit": "mph"}
